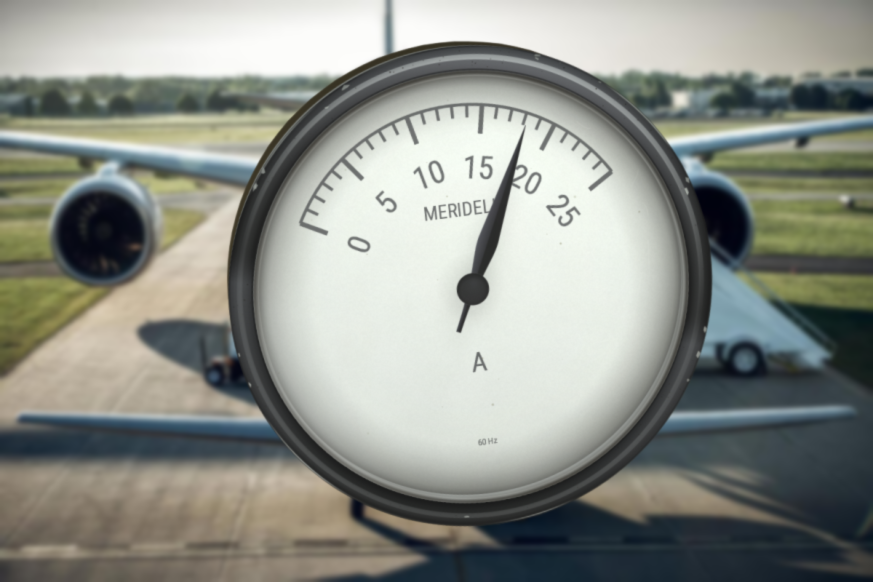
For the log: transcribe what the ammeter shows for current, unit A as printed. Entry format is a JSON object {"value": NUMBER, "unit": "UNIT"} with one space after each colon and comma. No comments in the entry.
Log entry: {"value": 18, "unit": "A"}
